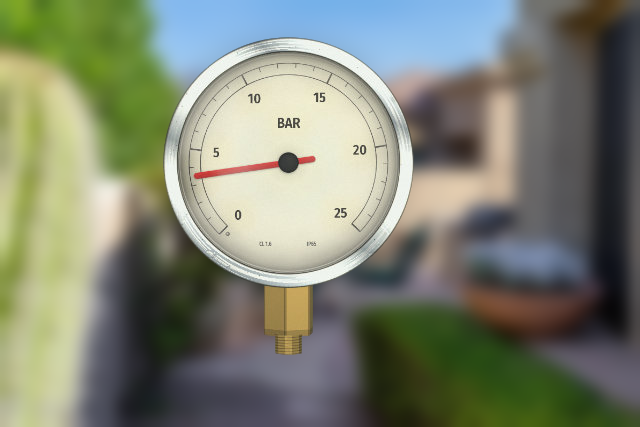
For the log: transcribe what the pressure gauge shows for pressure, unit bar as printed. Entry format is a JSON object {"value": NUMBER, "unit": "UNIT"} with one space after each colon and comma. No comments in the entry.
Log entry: {"value": 3.5, "unit": "bar"}
